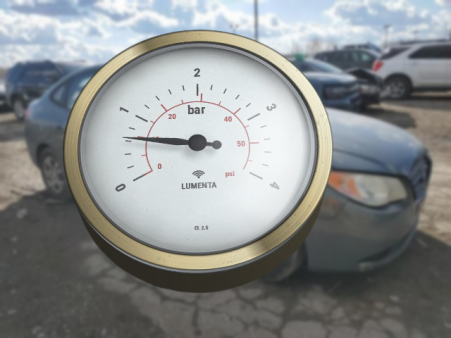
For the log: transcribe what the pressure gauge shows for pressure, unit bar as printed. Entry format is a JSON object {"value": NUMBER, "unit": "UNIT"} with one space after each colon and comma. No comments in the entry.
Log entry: {"value": 0.6, "unit": "bar"}
